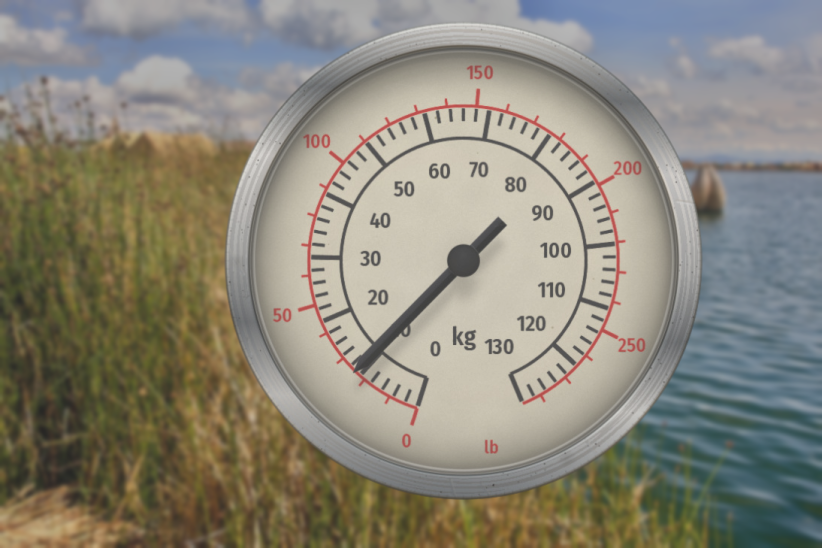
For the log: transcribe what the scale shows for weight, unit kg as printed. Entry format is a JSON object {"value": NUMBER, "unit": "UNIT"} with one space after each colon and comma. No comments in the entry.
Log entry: {"value": 11, "unit": "kg"}
